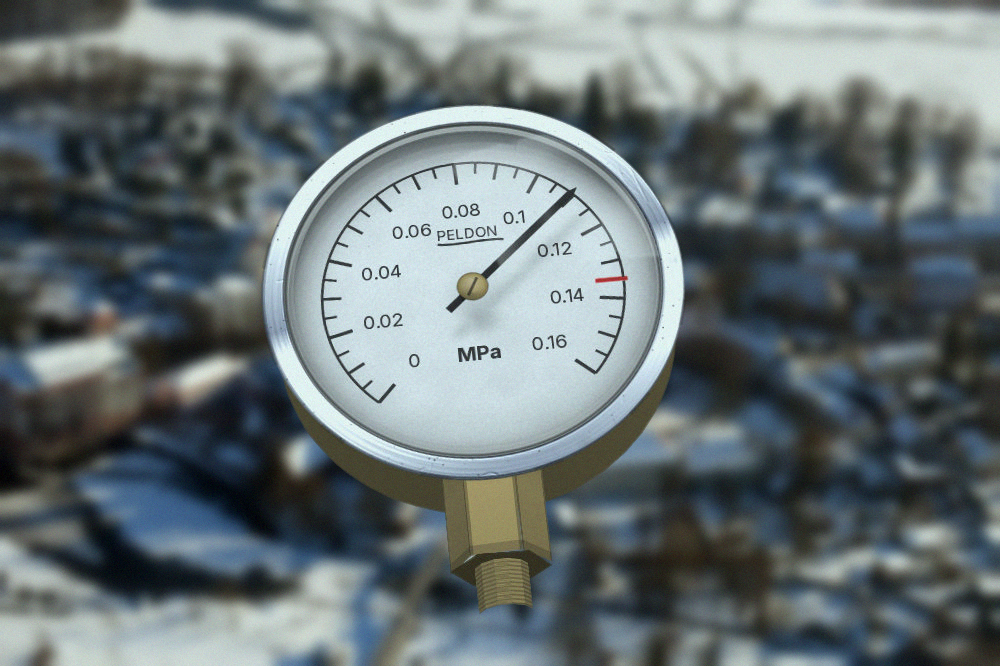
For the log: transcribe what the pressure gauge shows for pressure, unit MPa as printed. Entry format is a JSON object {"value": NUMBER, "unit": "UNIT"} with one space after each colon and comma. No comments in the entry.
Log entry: {"value": 0.11, "unit": "MPa"}
